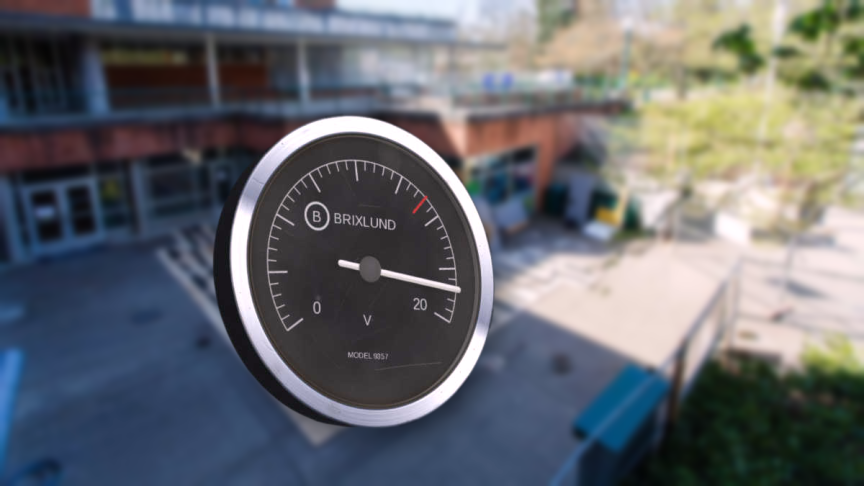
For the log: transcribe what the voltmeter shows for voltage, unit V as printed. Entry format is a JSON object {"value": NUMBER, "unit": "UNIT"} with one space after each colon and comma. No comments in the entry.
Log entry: {"value": 18.5, "unit": "V"}
